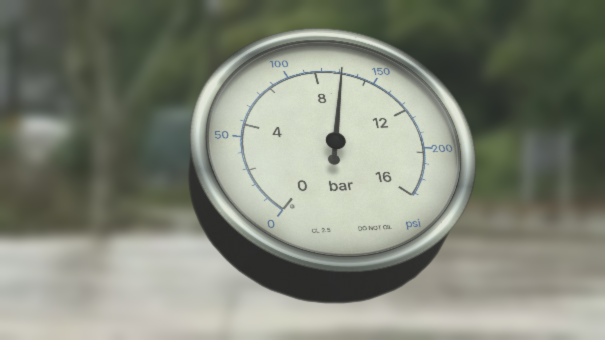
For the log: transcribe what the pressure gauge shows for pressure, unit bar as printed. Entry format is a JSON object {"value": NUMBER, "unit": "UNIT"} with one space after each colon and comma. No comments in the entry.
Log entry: {"value": 9, "unit": "bar"}
